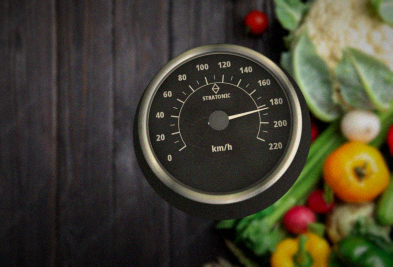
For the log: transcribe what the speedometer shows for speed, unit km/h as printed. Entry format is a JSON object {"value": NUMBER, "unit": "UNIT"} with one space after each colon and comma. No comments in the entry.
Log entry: {"value": 185, "unit": "km/h"}
